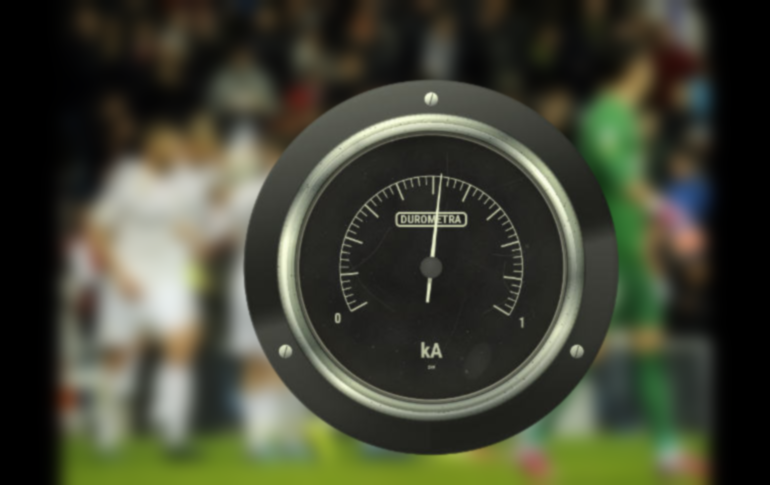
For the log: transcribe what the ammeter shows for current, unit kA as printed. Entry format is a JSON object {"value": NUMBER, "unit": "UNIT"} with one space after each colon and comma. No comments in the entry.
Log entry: {"value": 0.52, "unit": "kA"}
